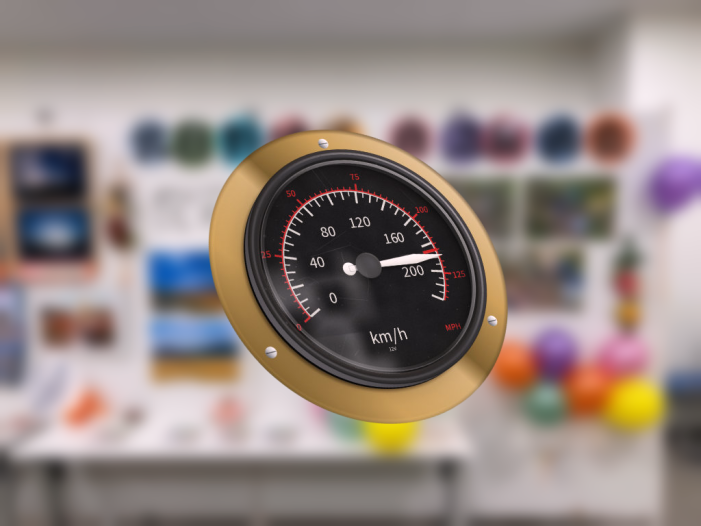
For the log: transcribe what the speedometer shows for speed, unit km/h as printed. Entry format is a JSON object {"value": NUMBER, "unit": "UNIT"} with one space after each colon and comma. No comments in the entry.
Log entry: {"value": 190, "unit": "km/h"}
